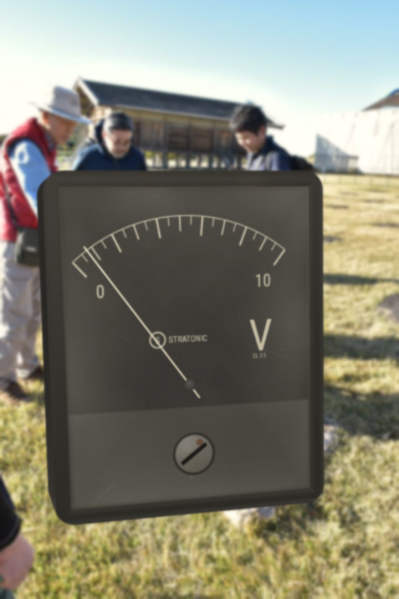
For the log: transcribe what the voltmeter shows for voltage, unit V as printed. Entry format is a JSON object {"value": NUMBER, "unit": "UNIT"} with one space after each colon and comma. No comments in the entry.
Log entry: {"value": 0.75, "unit": "V"}
